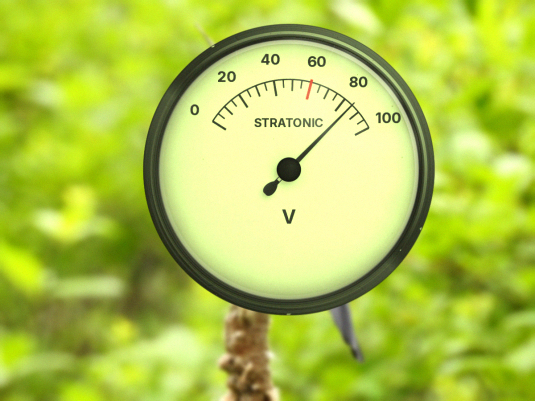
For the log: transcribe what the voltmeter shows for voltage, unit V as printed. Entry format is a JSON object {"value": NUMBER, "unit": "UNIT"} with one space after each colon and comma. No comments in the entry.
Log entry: {"value": 85, "unit": "V"}
